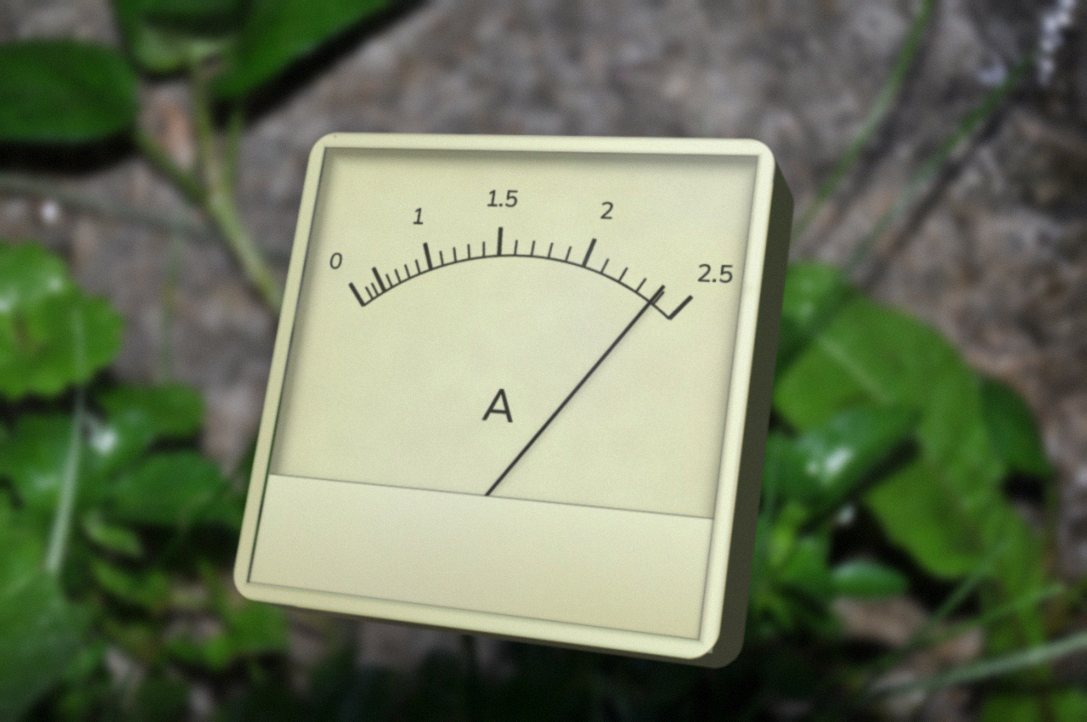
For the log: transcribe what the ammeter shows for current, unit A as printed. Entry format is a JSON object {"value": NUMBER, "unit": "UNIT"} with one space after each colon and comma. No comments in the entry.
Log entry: {"value": 2.4, "unit": "A"}
